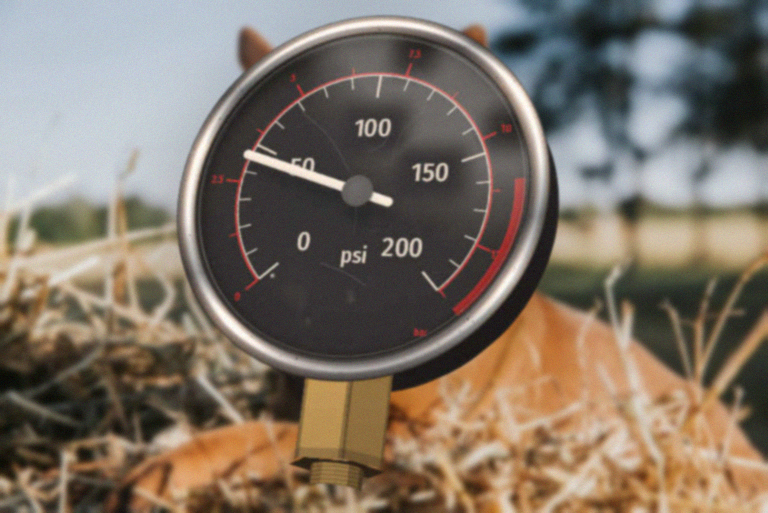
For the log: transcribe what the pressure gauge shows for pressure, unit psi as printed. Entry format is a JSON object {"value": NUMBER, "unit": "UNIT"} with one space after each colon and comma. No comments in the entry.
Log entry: {"value": 45, "unit": "psi"}
